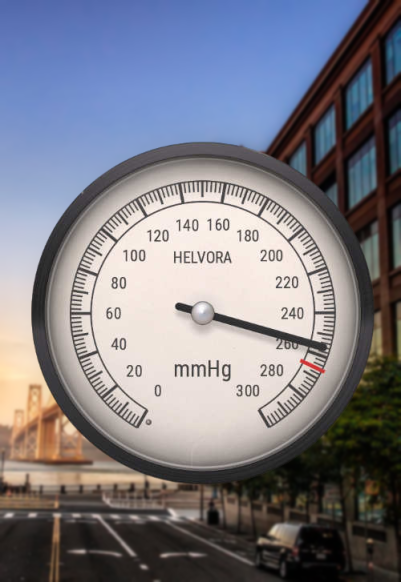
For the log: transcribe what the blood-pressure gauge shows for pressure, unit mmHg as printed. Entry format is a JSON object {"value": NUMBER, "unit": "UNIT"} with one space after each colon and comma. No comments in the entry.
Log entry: {"value": 256, "unit": "mmHg"}
